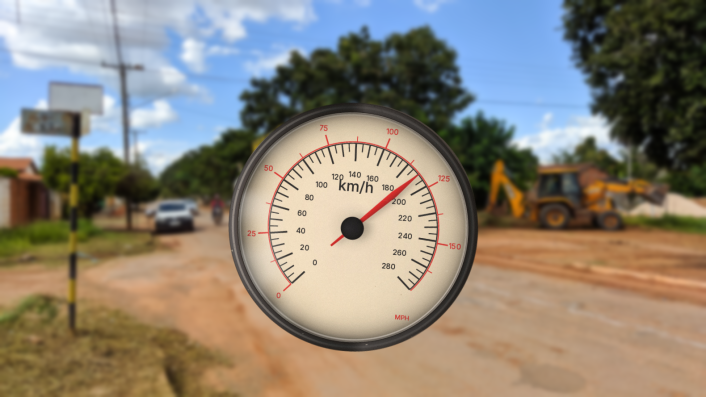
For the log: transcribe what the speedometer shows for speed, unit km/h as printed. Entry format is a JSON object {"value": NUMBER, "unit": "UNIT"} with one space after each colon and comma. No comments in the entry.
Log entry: {"value": 190, "unit": "km/h"}
